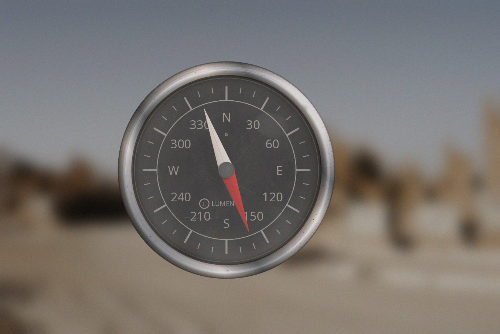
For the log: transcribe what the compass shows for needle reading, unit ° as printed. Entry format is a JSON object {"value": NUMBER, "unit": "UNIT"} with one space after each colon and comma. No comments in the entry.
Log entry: {"value": 160, "unit": "°"}
